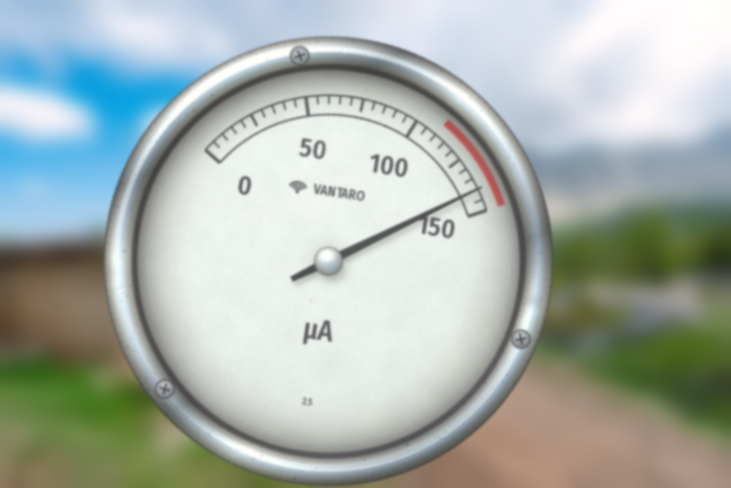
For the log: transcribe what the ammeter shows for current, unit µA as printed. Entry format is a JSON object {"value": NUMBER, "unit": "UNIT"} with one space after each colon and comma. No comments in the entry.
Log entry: {"value": 140, "unit": "µA"}
